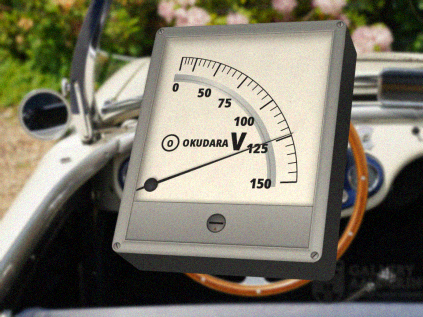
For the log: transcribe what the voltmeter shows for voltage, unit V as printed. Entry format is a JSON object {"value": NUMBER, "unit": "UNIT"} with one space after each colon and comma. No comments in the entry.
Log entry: {"value": 125, "unit": "V"}
